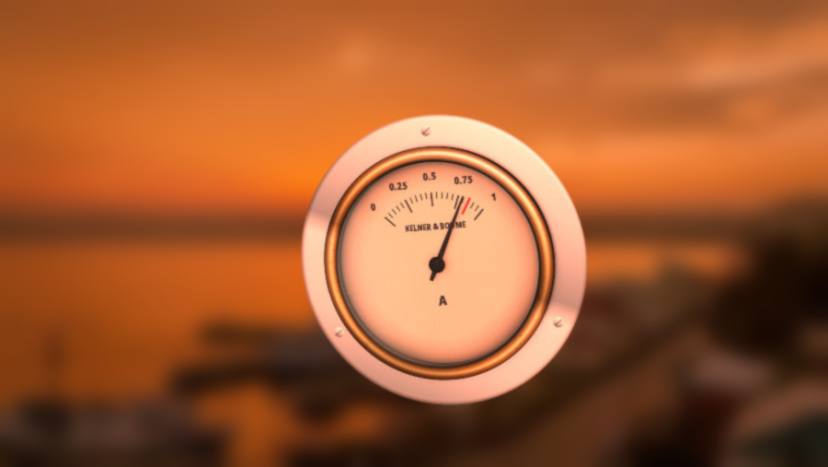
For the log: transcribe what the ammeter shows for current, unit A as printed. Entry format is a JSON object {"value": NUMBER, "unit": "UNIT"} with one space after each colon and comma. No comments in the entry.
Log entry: {"value": 0.8, "unit": "A"}
